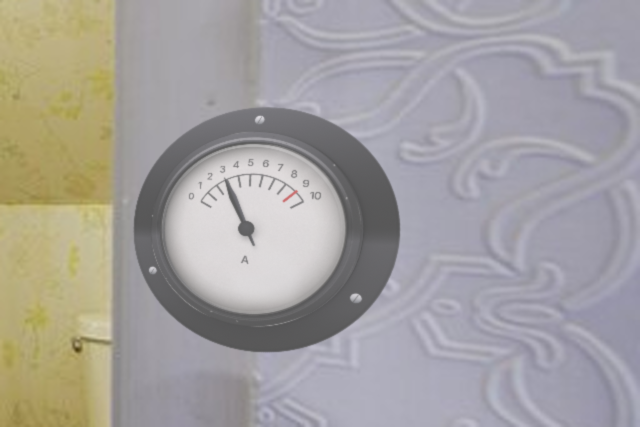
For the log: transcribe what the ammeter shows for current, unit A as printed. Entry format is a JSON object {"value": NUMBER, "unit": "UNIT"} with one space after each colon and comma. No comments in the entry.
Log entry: {"value": 3, "unit": "A"}
